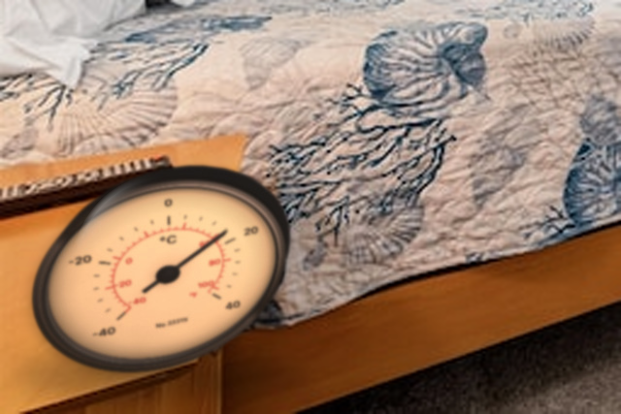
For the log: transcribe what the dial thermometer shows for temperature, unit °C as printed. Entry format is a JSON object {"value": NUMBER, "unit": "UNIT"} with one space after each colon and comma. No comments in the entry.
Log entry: {"value": 16, "unit": "°C"}
